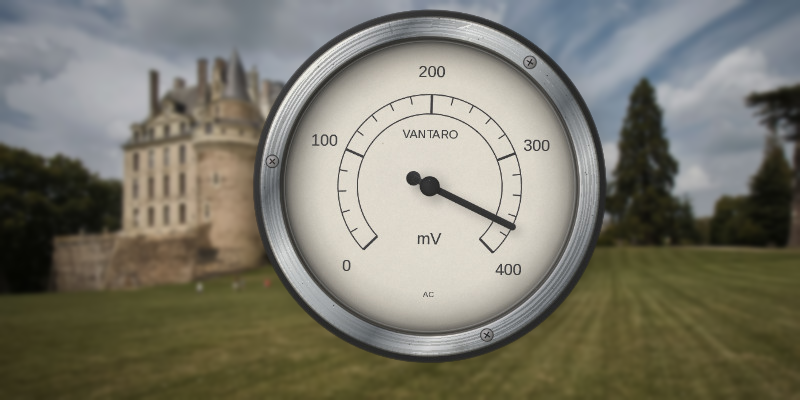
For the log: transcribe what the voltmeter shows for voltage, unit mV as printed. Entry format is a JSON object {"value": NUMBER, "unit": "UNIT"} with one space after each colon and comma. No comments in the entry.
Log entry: {"value": 370, "unit": "mV"}
